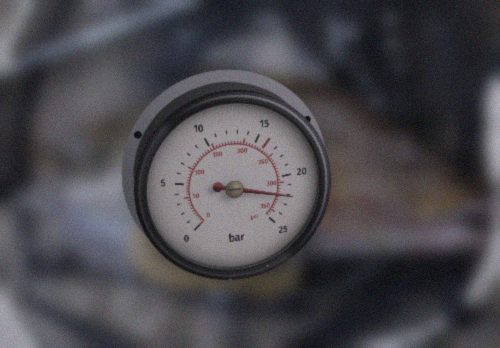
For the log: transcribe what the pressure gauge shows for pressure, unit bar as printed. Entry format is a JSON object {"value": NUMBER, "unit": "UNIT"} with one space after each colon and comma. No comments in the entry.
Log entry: {"value": 22, "unit": "bar"}
